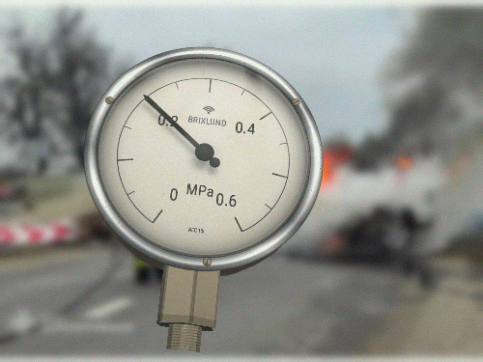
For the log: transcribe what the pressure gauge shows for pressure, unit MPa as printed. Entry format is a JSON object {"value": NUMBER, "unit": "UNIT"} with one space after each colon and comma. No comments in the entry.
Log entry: {"value": 0.2, "unit": "MPa"}
